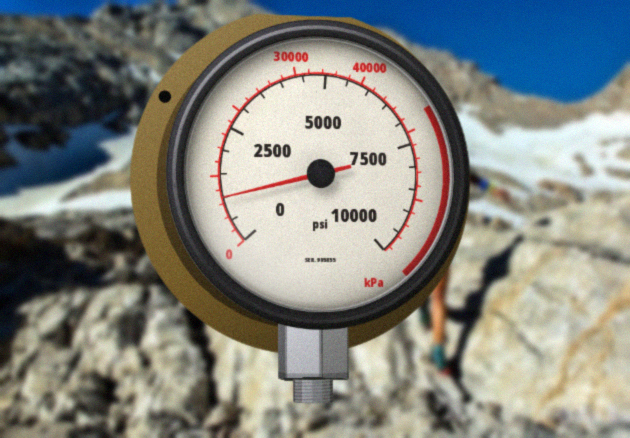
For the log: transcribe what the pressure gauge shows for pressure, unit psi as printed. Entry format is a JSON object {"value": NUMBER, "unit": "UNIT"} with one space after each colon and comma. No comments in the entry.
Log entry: {"value": 1000, "unit": "psi"}
